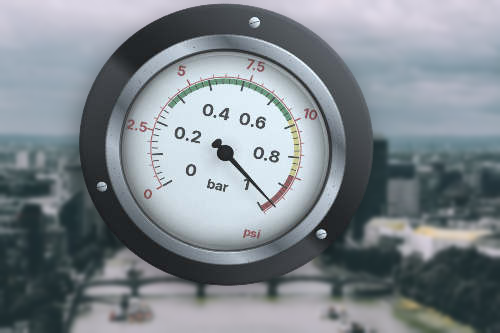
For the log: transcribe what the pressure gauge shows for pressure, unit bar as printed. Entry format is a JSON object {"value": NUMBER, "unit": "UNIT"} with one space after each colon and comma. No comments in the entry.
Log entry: {"value": 0.96, "unit": "bar"}
